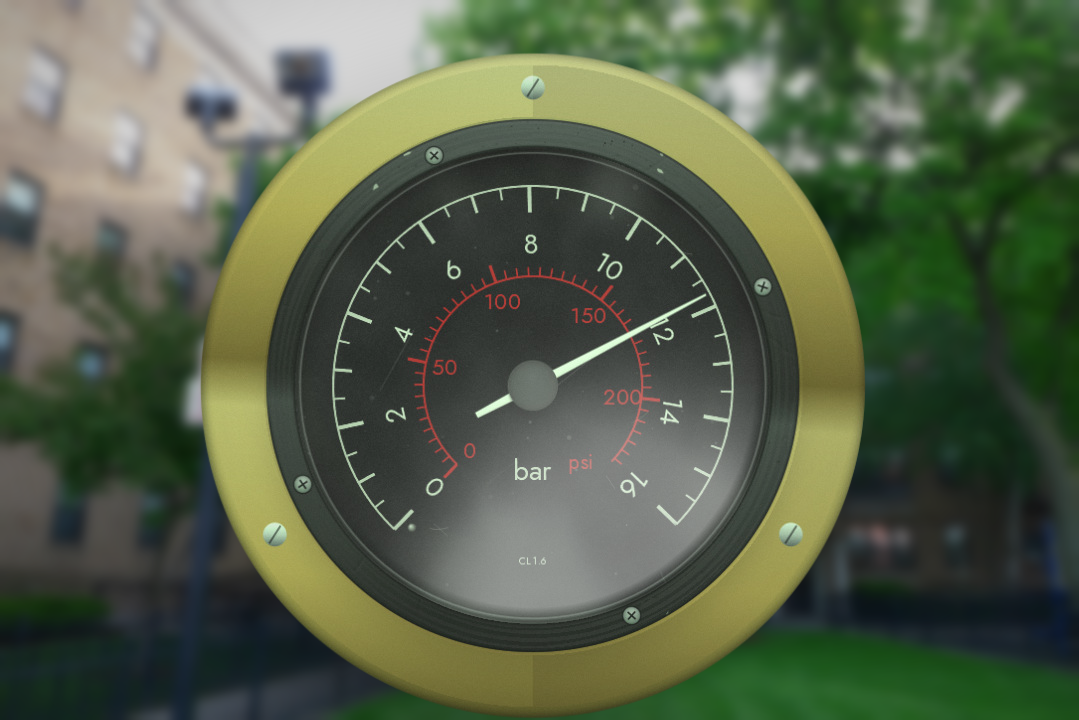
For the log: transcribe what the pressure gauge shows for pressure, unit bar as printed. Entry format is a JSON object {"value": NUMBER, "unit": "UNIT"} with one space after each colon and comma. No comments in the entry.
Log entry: {"value": 11.75, "unit": "bar"}
